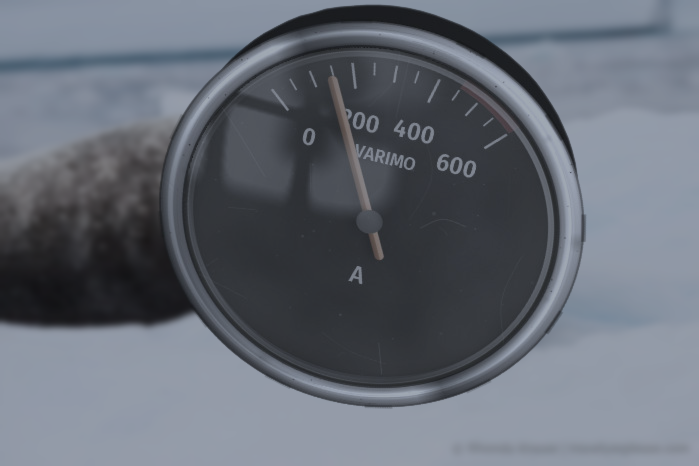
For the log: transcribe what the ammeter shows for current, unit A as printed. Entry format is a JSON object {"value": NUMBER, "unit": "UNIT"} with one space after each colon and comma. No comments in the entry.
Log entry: {"value": 150, "unit": "A"}
